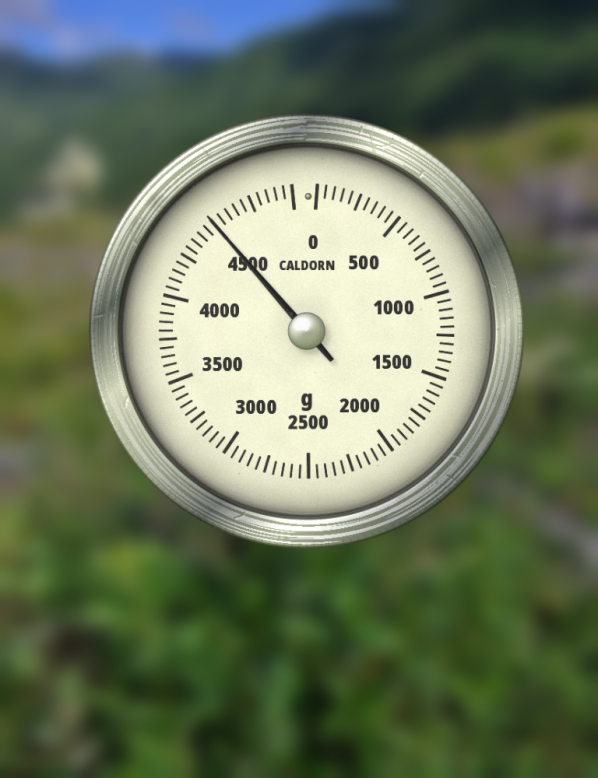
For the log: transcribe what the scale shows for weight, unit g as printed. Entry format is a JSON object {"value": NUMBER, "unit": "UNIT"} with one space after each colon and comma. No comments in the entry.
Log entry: {"value": 4500, "unit": "g"}
